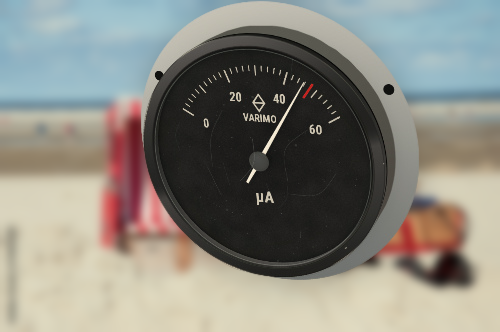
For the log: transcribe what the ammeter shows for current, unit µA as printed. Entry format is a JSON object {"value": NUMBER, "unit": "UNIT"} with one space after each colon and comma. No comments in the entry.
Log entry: {"value": 46, "unit": "µA"}
